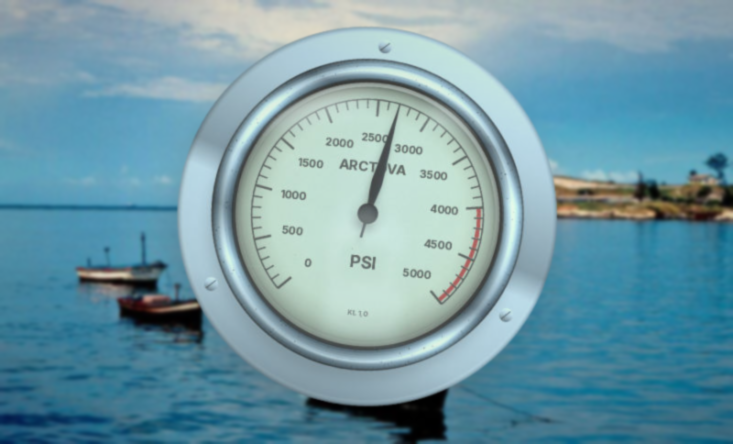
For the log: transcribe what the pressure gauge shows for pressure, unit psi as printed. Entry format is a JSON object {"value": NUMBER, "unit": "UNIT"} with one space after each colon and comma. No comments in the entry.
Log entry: {"value": 2700, "unit": "psi"}
